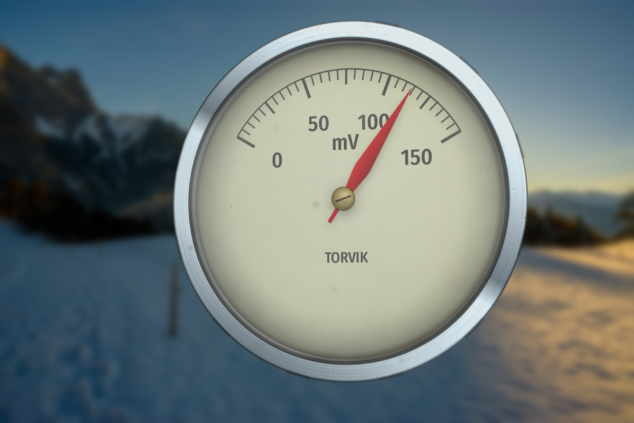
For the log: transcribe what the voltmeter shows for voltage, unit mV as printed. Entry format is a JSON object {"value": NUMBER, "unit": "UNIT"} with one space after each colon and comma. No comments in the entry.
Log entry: {"value": 115, "unit": "mV"}
